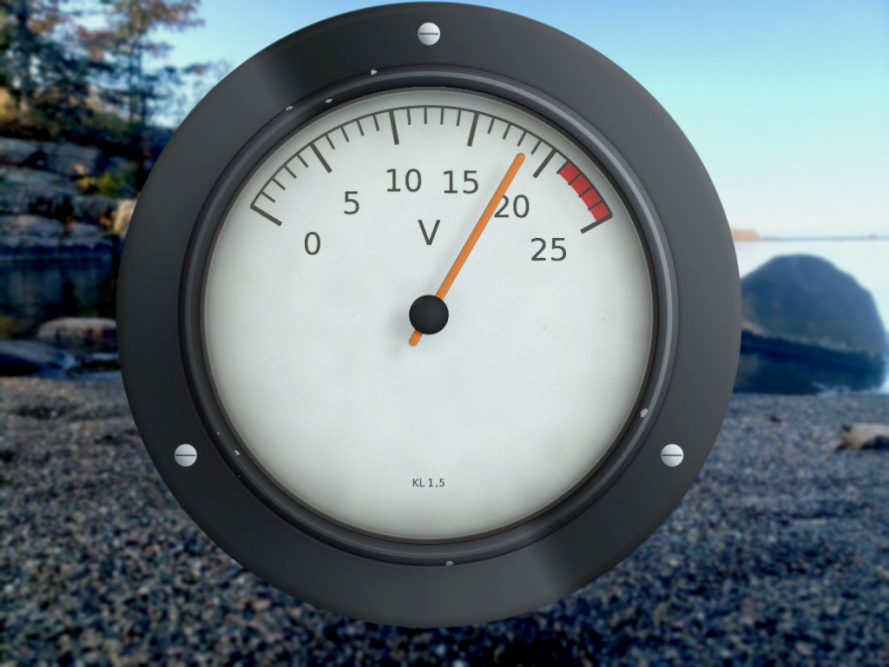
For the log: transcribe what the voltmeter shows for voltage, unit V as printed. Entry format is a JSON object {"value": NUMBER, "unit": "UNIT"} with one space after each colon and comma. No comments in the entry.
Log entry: {"value": 18.5, "unit": "V"}
